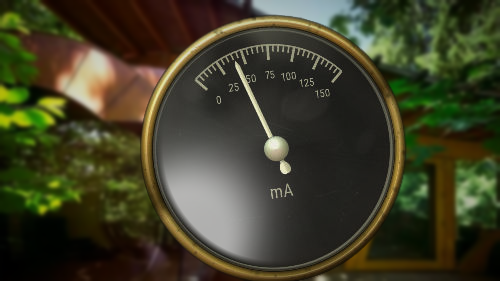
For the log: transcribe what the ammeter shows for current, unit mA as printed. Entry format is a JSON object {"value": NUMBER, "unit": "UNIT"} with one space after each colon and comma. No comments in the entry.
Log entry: {"value": 40, "unit": "mA"}
